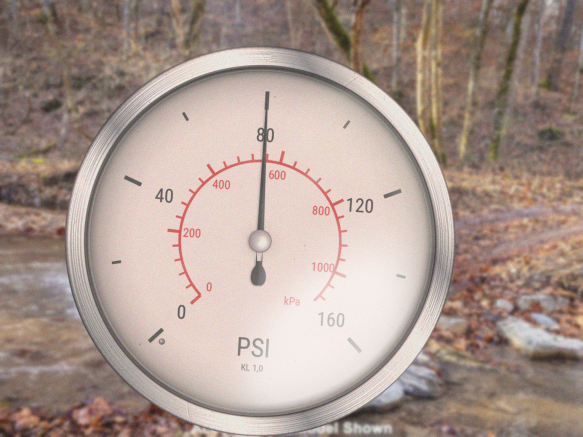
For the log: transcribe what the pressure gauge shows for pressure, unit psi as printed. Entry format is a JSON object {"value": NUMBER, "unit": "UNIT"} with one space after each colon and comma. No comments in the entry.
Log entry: {"value": 80, "unit": "psi"}
